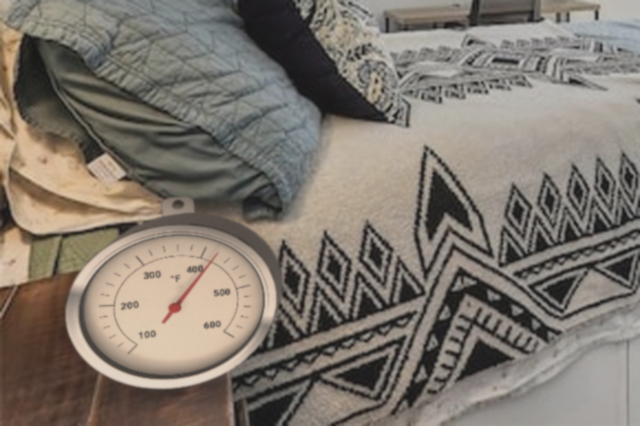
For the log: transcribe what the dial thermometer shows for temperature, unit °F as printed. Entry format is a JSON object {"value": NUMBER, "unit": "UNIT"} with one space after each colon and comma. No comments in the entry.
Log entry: {"value": 420, "unit": "°F"}
